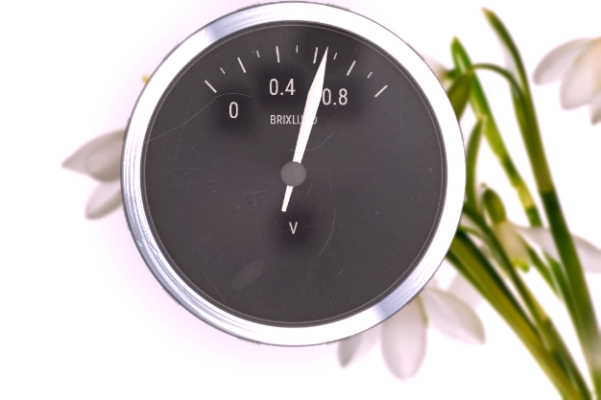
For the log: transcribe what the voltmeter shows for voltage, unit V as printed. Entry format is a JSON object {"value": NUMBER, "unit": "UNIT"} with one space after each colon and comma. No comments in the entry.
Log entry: {"value": 0.65, "unit": "V"}
